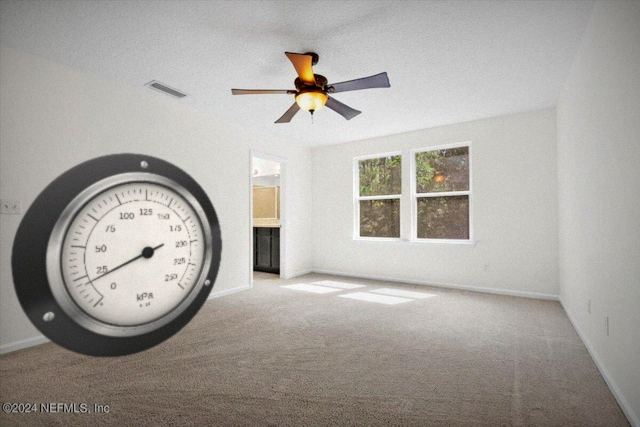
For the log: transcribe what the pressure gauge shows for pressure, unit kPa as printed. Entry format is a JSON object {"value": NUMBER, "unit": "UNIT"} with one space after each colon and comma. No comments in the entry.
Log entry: {"value": 20, "unit": "kPa"}
